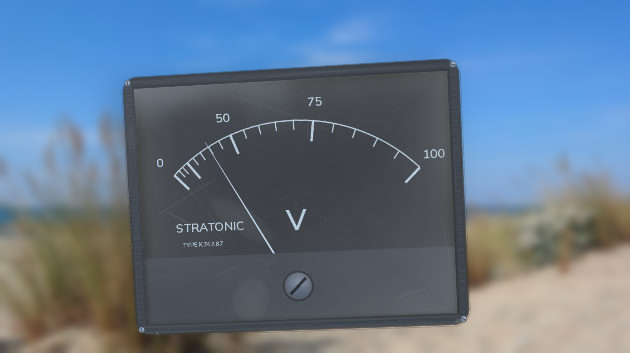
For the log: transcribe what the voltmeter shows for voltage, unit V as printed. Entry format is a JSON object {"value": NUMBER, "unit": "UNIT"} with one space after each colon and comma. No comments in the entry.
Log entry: {"value": 40, "unit": "V"}
